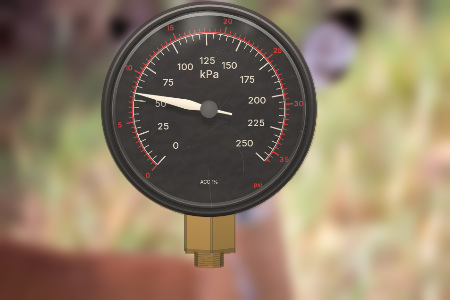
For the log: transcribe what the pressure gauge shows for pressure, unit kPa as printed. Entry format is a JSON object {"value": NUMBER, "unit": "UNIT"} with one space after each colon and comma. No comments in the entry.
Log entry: {"value": 55, "unit": "kPa"}
